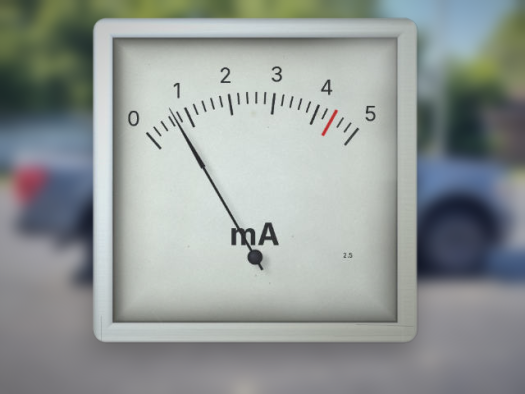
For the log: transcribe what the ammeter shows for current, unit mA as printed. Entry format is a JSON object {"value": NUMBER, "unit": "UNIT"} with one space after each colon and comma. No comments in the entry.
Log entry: {"value": 0.7, "unit": "mA"}
